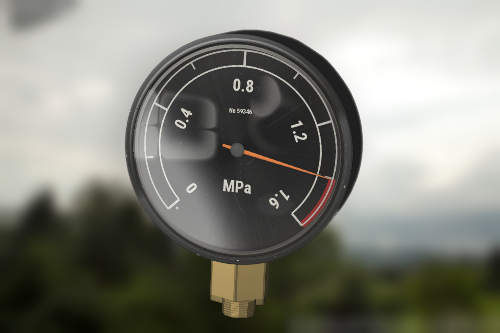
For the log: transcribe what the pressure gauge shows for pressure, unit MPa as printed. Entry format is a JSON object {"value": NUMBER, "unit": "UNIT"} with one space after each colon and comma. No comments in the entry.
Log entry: {"value": 1.4, "unit": "MPa"}
